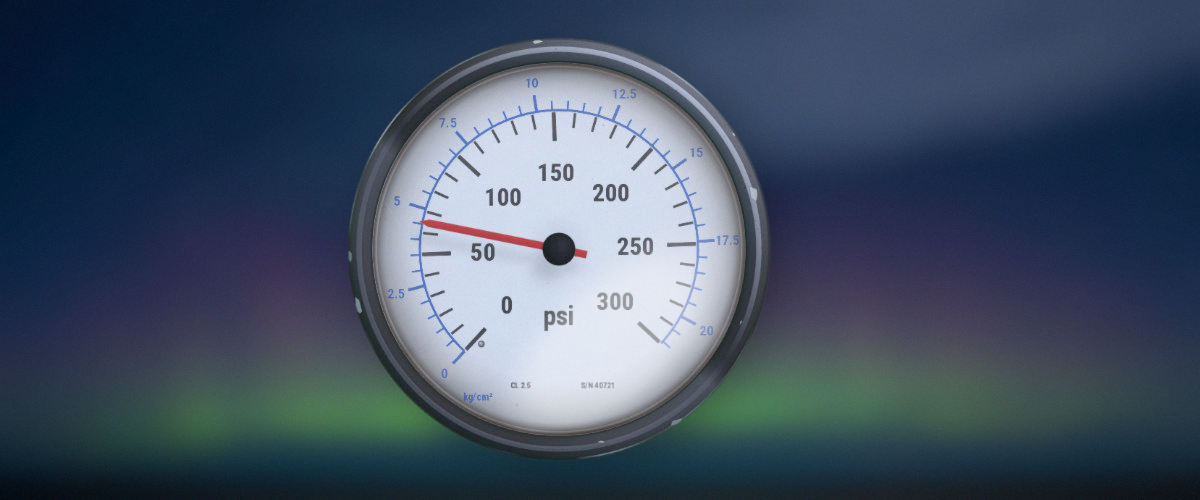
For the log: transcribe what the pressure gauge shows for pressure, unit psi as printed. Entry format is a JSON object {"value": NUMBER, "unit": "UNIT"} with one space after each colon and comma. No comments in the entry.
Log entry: {"value": 65, "unit": "psi"}
